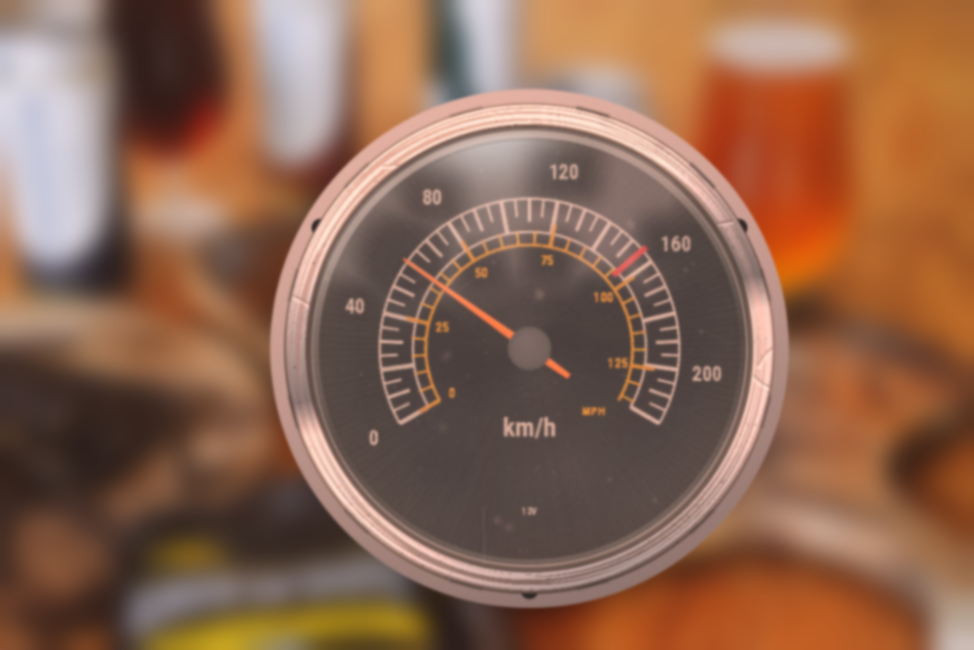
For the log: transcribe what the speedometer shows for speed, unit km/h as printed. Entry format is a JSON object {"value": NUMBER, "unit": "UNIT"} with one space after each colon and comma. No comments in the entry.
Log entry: {"value": 60, "unit": "km/h"}
